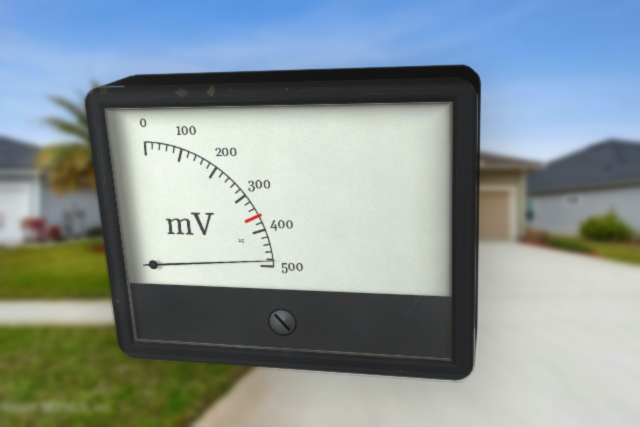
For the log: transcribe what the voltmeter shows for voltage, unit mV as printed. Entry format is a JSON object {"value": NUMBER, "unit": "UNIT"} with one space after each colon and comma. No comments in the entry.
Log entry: {"value": 480, "unit": "mV"}
